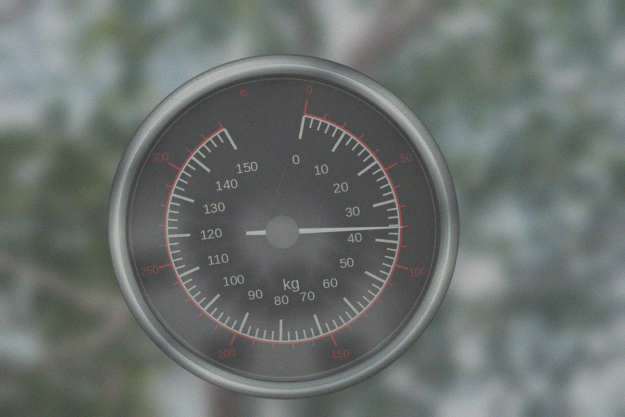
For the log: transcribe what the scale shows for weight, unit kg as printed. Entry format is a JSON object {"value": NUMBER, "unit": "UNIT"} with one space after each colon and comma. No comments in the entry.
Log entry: {"value": 36, "unit": "kg"}
